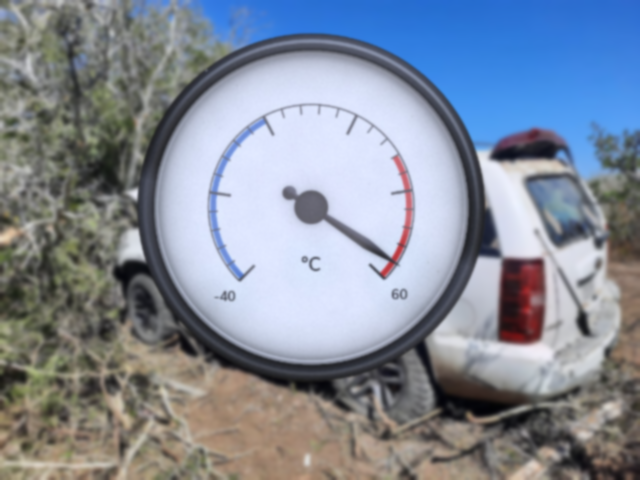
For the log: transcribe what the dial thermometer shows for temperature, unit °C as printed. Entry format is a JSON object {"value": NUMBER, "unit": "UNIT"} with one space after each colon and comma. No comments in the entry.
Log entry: {"value": 56, "unit": "°C"}
